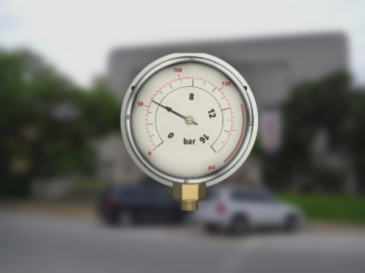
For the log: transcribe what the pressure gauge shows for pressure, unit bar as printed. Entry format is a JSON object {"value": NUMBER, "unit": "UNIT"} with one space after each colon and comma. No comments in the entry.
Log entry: {"value": 4, "unit": "bar"}
